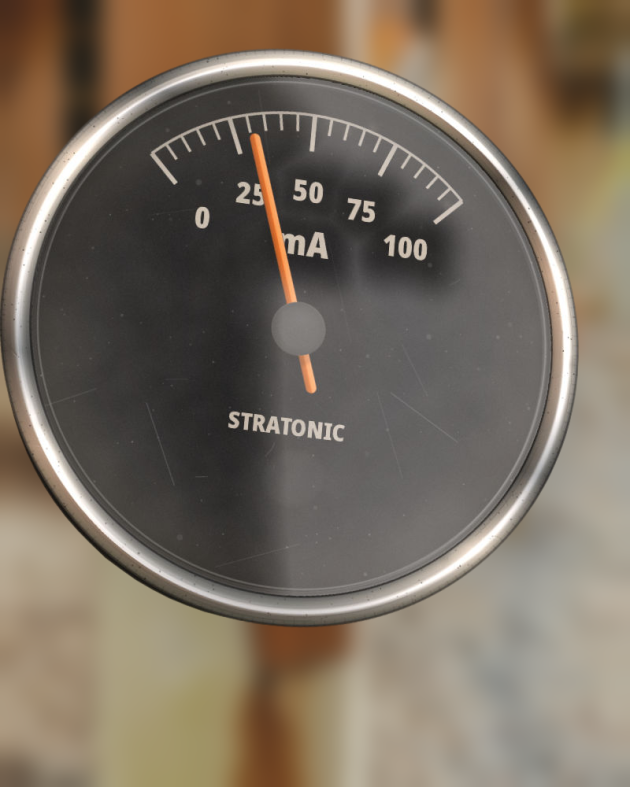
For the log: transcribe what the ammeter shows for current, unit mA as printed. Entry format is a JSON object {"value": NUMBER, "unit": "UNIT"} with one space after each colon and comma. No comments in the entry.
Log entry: {"value": 30, "unit": "mA"}
